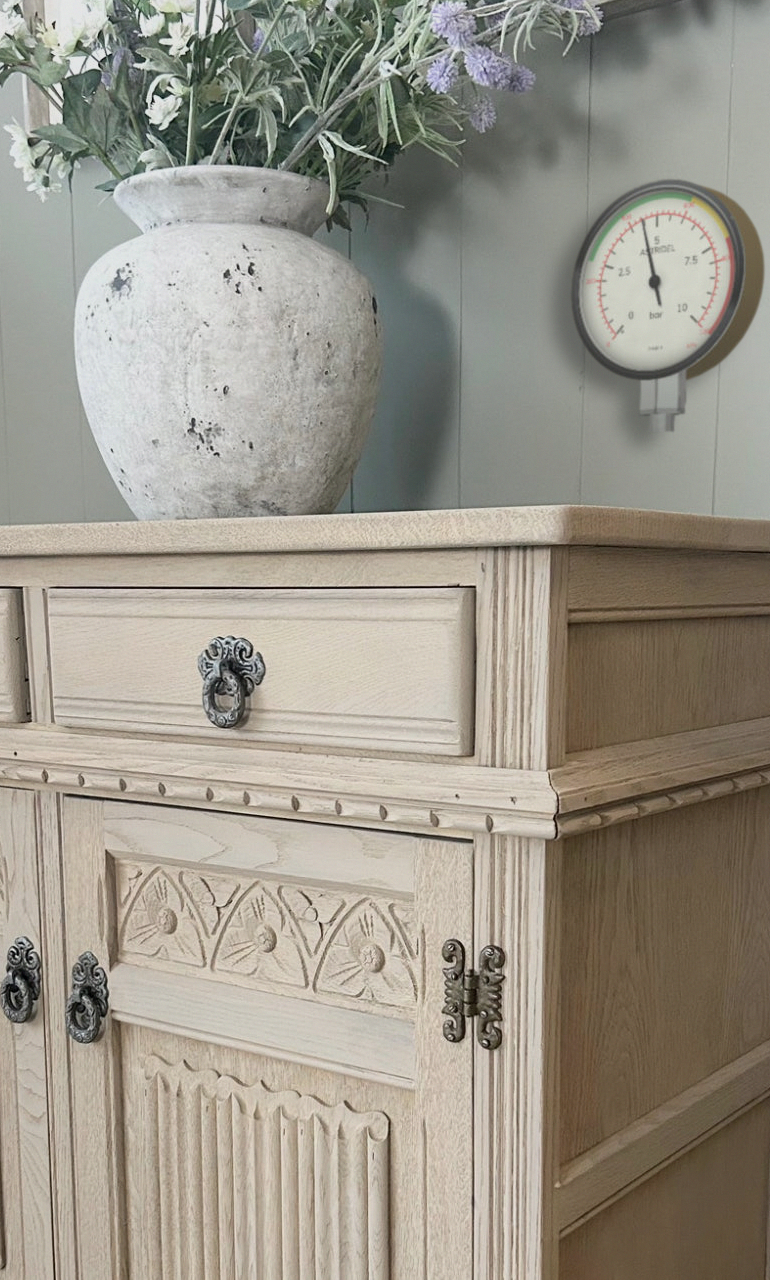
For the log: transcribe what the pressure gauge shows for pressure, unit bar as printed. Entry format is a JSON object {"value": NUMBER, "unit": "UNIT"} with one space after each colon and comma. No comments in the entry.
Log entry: {"value": 4.5, "unit": "bar"}
